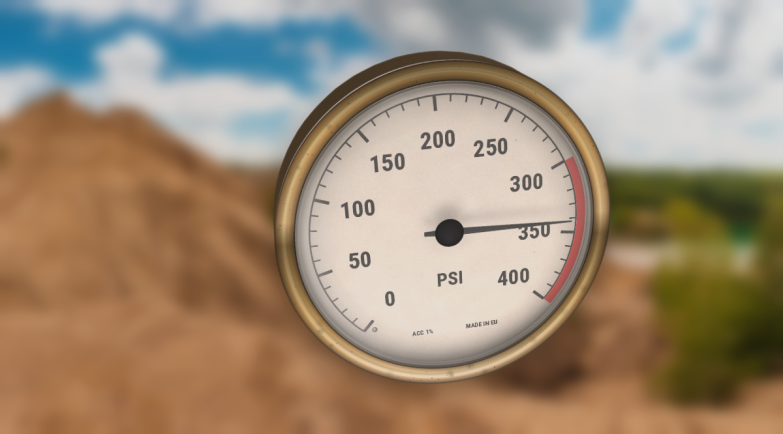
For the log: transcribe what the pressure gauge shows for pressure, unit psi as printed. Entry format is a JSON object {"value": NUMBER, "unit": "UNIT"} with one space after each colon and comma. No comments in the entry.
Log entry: {"value": 340, "unit": "psi"}
